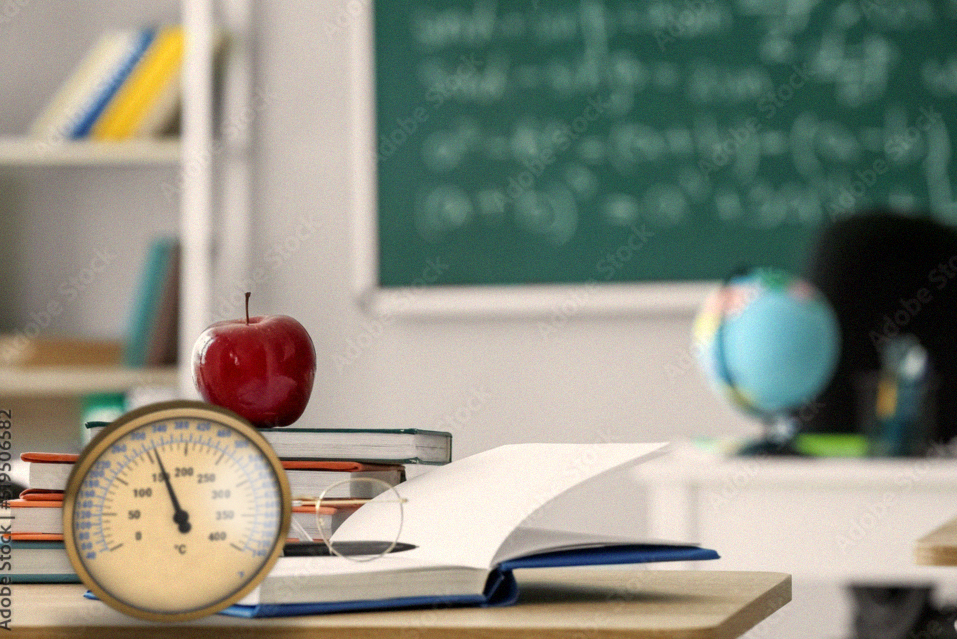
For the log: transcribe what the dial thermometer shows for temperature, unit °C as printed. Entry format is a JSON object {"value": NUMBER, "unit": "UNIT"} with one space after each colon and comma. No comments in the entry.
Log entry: {"value": 160, "unit": "°C"}
